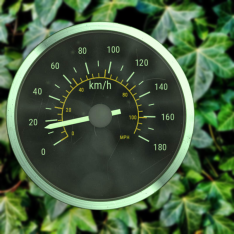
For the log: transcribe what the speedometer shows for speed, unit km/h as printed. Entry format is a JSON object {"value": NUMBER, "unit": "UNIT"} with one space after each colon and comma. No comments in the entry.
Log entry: {"value": 15, "unit": "km/h"}
